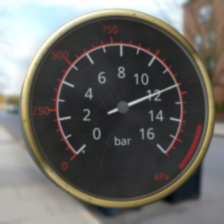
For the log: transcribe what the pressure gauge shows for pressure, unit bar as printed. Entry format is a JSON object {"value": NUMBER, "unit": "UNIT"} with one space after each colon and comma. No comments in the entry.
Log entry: {"value": 12, "unit": "bar"}
